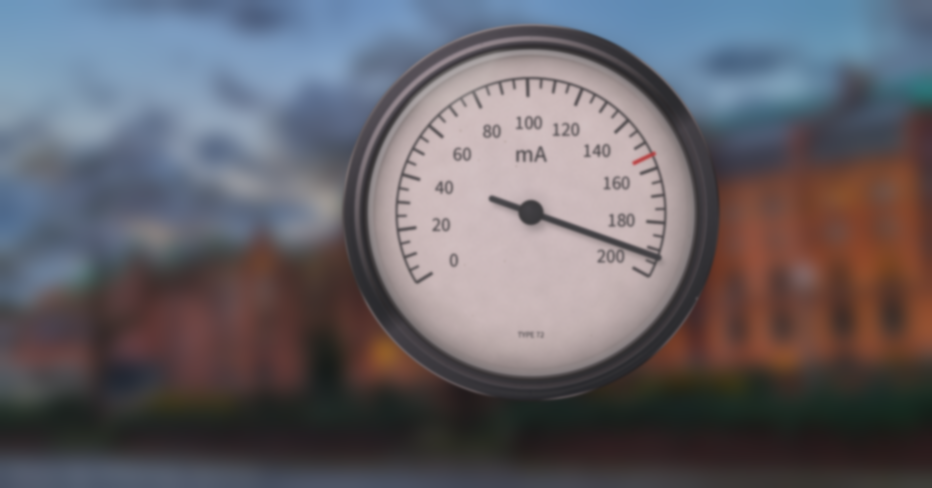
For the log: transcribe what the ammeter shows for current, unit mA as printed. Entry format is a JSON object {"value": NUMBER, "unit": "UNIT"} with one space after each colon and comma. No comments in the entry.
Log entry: {"value": 192.5, "unit": "mA"}
